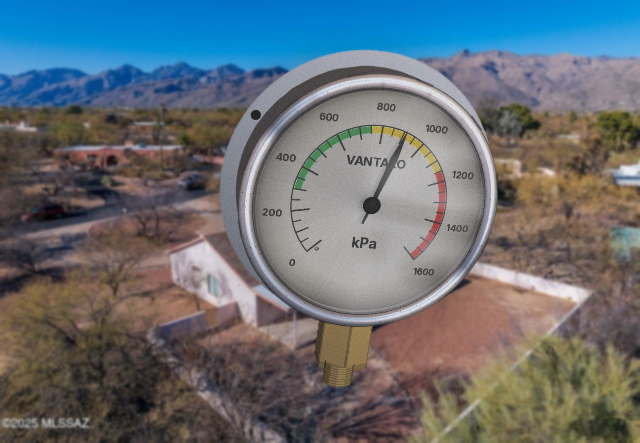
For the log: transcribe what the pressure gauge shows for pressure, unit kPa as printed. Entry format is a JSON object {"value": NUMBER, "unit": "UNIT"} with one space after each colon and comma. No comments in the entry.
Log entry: {"value": 900, "unit": "kPa"}
